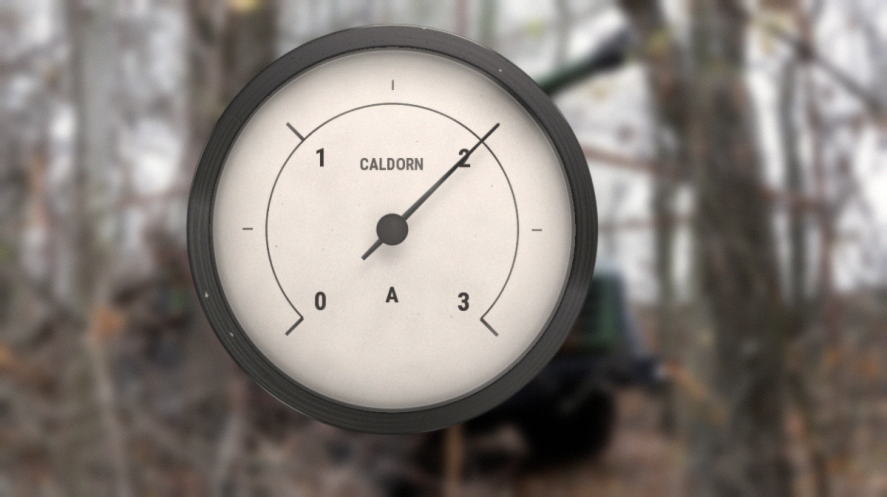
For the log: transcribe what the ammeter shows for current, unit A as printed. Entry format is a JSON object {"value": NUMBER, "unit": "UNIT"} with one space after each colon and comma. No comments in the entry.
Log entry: {"value": 2, "unit": "A"}
